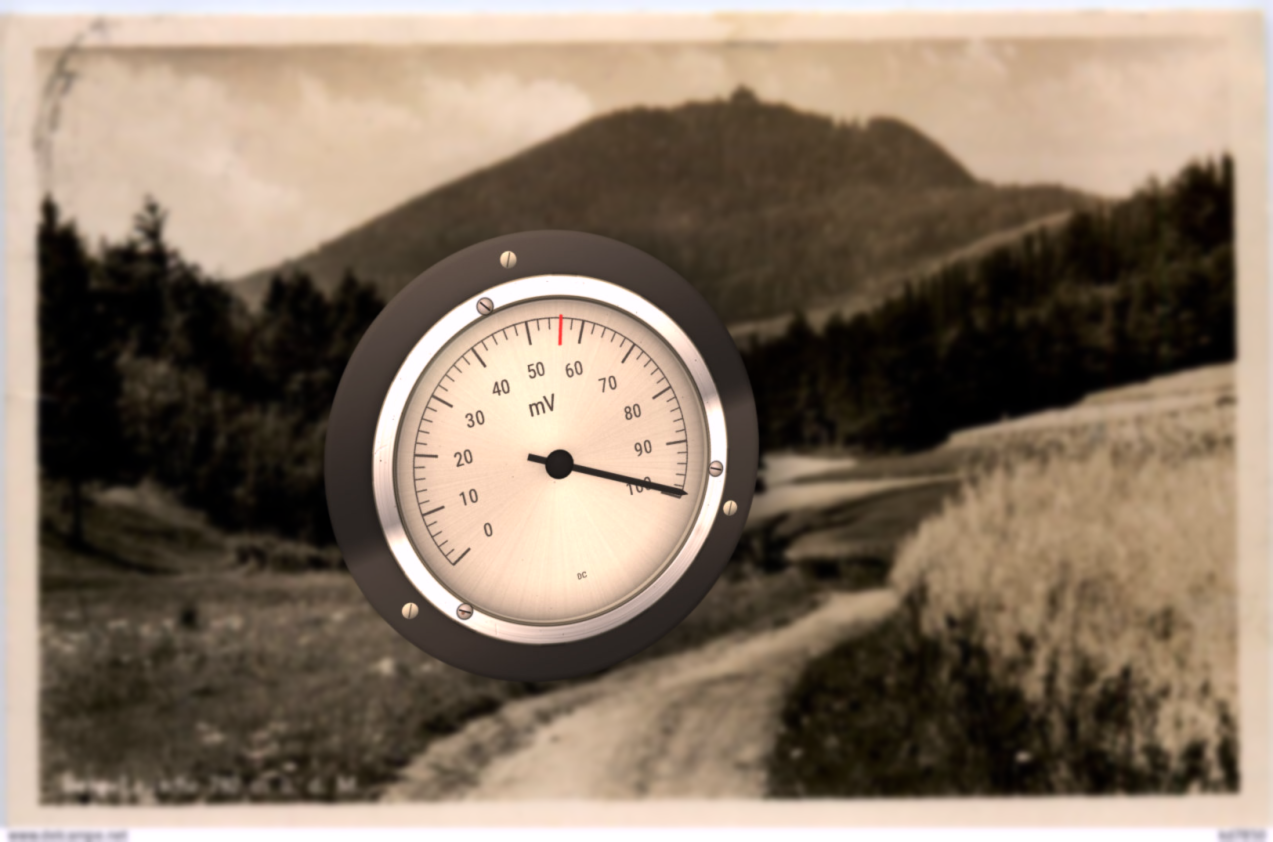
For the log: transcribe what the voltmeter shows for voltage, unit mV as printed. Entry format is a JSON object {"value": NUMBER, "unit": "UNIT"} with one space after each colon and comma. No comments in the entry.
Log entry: {"value": 99, "unit": "mV"}
